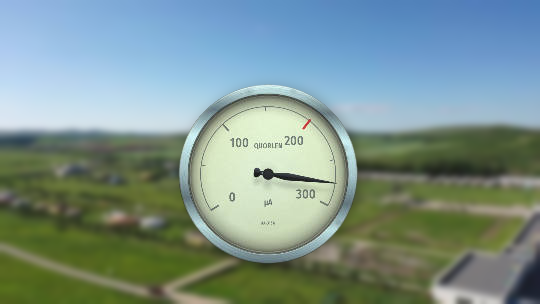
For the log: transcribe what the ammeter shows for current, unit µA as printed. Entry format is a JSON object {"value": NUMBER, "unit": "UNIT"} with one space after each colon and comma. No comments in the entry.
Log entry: {"value": 275, "unit": "µA"}
